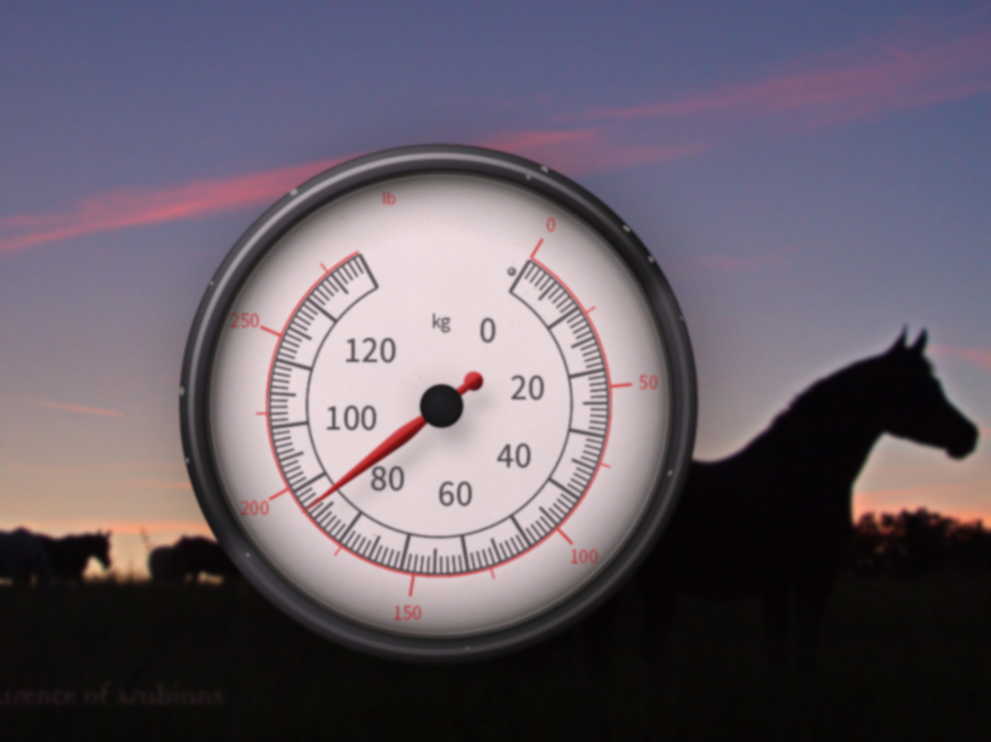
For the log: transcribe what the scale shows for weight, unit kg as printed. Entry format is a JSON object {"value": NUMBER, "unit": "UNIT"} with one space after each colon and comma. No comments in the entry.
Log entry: {"value": 87, "unit": "kg"}
